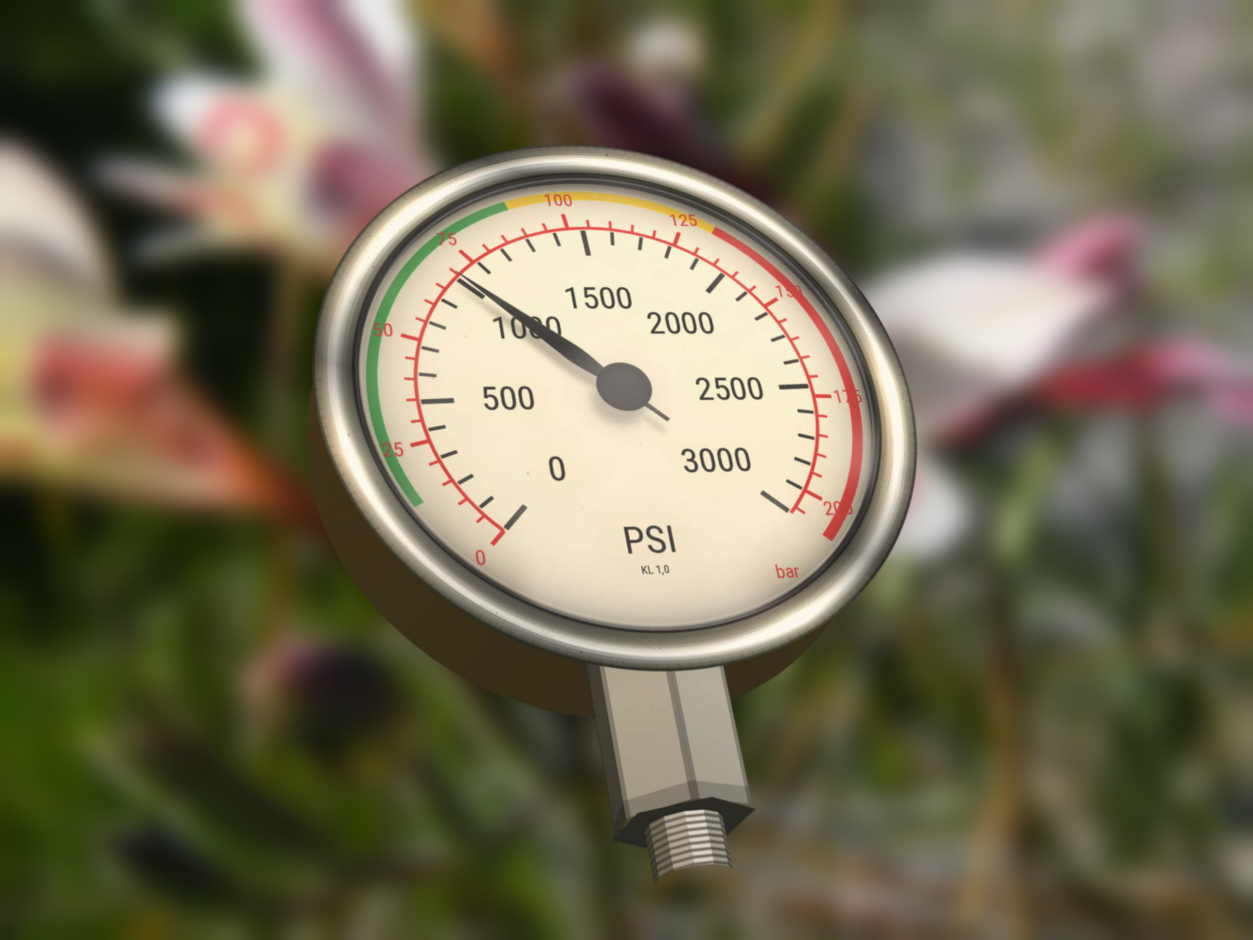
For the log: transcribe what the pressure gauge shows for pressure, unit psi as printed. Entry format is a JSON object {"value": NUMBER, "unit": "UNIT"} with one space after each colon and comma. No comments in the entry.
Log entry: {"value": 1000, "unit": "psi"}
